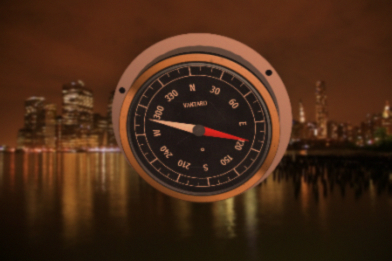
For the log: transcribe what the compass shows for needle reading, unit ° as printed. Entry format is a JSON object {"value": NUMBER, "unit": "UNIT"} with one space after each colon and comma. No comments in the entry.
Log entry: {"value": 110, "unit": "°"}
